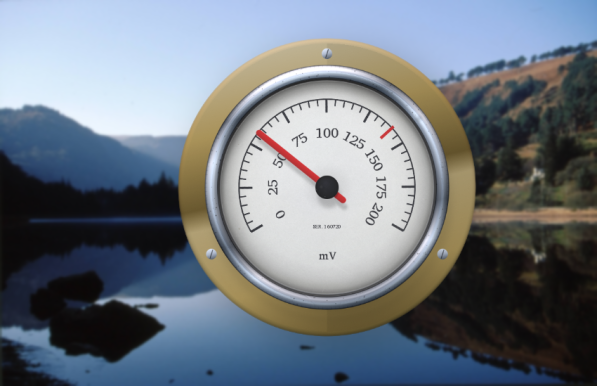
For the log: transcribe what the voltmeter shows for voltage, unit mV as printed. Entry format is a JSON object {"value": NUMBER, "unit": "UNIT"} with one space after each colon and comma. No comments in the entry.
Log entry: {"value": 57.5, "unit": "mV"}
